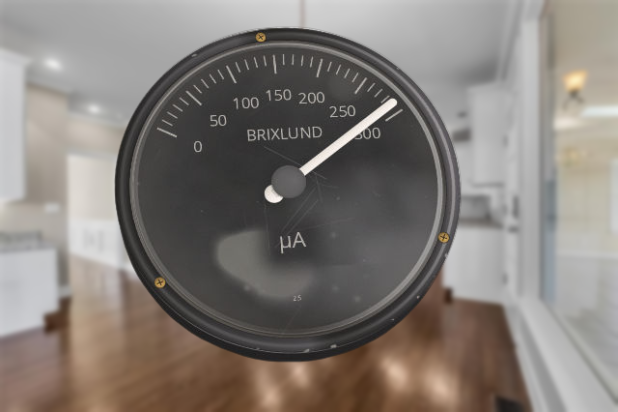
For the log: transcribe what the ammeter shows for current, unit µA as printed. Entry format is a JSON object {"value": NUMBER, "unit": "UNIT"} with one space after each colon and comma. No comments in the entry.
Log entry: {"value": 290, "unit": "µA"}
